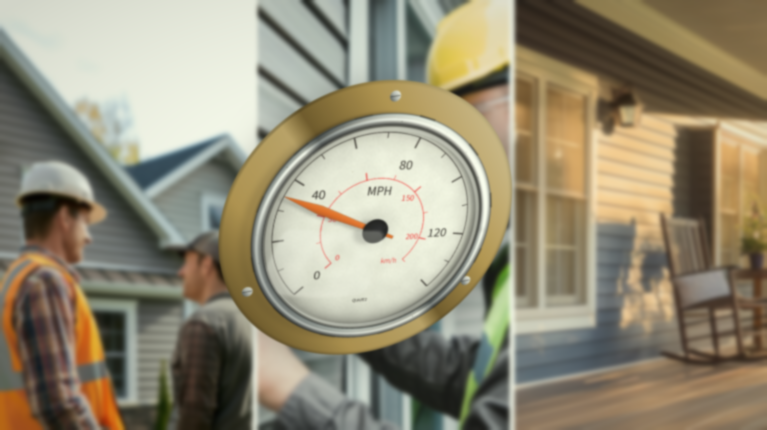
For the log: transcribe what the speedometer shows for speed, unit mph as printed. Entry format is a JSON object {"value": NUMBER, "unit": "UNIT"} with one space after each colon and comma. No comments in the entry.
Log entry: {"value": 35, "unit": "mph"}
